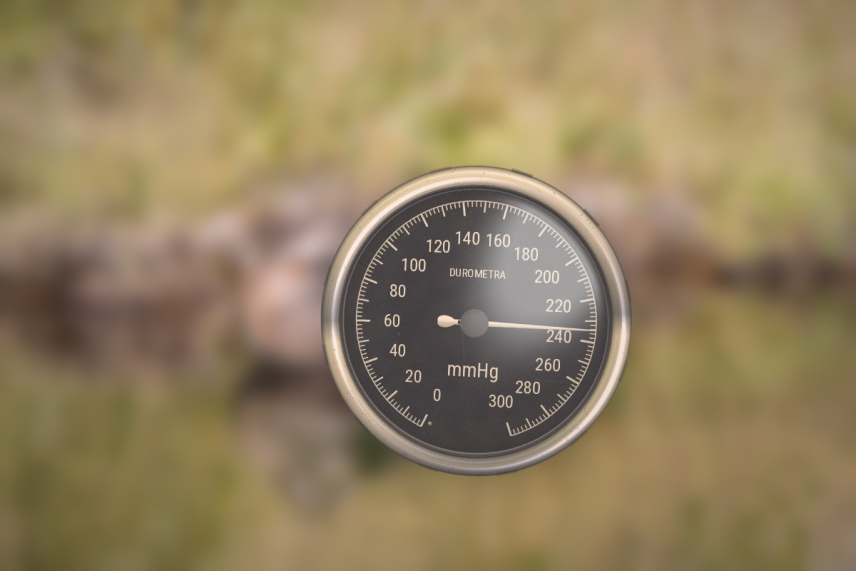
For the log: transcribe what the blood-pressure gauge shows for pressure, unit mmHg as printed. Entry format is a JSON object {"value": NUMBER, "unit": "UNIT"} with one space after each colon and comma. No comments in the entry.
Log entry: {"value": 234, "unit": "mmHg"}
